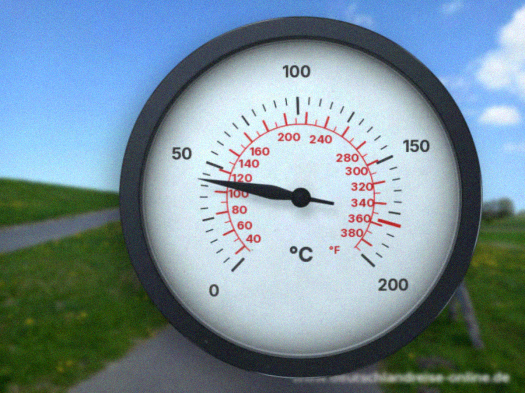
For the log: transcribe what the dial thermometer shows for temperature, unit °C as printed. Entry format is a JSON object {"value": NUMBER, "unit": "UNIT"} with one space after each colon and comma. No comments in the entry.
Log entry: {"value": 42.5, "unit": "°C"}
